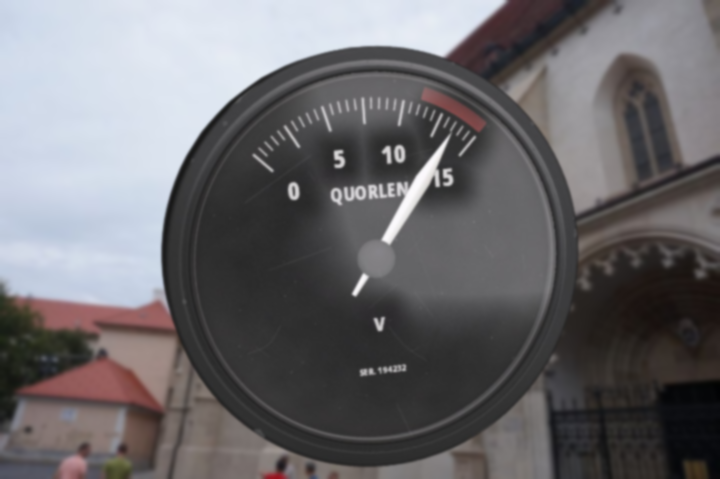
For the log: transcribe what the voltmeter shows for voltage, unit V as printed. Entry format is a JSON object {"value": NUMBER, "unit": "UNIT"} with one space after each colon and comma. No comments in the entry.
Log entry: {"value": 13.5, "unit": "V"}
